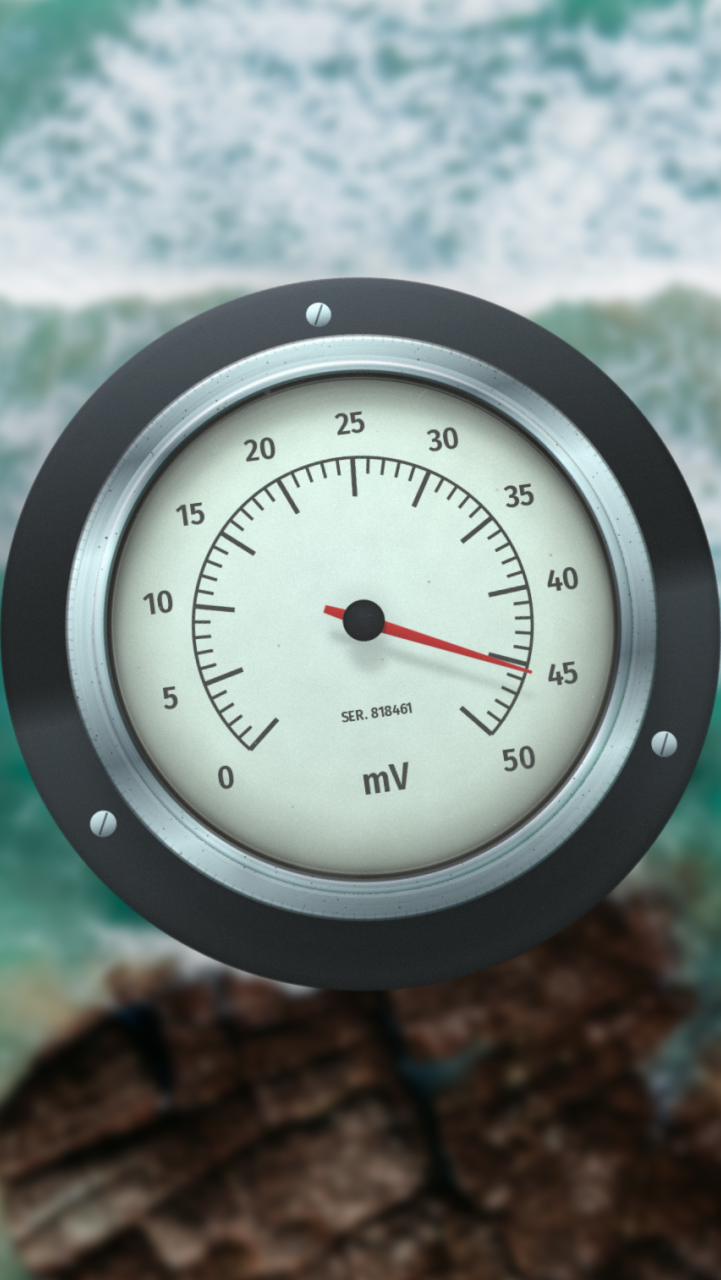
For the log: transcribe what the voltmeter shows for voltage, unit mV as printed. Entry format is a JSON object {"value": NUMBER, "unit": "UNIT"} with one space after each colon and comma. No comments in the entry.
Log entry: {"value": 45.5, "unit": "mV"}
